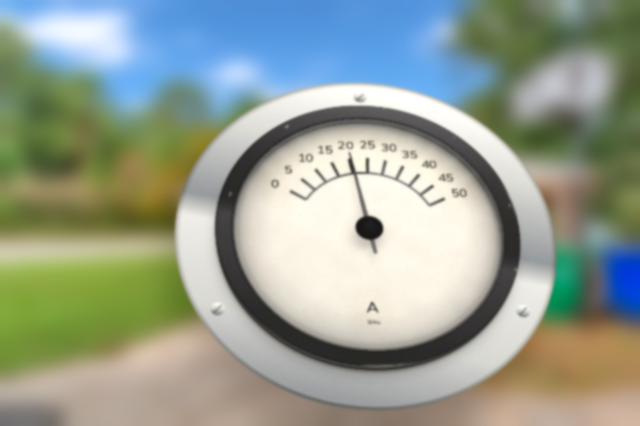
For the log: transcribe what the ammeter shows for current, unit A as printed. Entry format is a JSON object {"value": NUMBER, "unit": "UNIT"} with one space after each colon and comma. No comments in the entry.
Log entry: {"value": 20, "unit": "A"}
